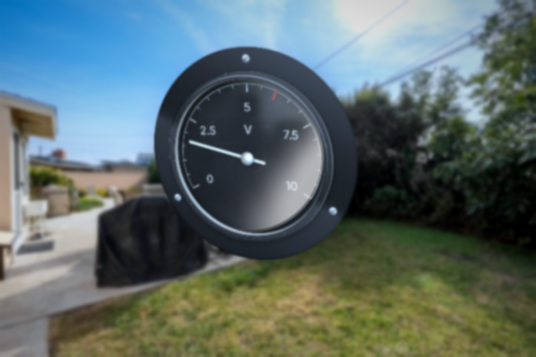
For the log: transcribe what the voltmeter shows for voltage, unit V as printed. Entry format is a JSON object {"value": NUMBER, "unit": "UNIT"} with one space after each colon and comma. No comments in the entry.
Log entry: {"value": 1.75, "unit": "V"}
